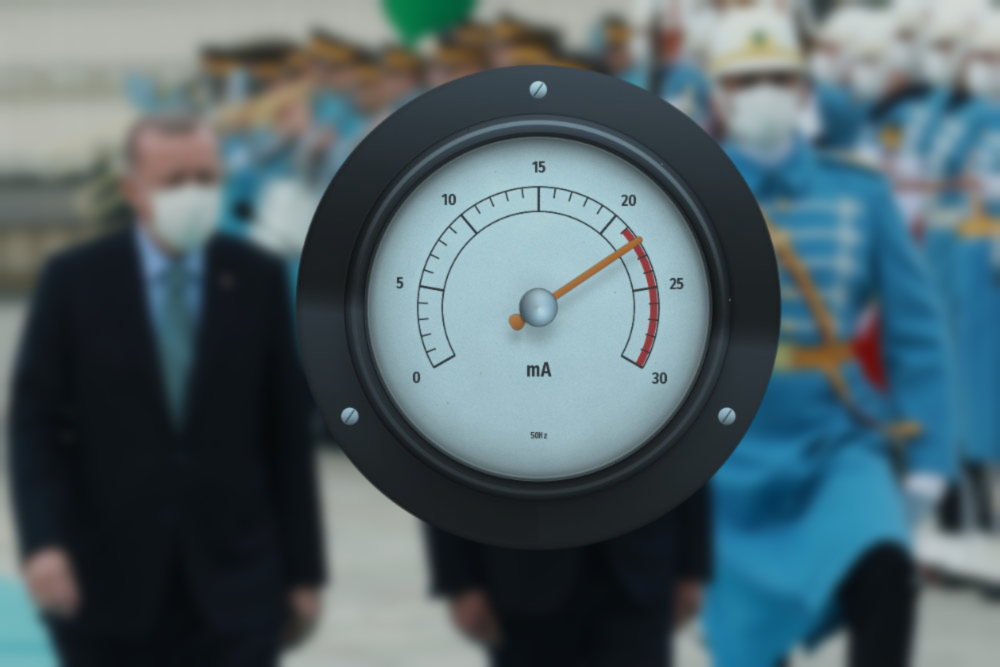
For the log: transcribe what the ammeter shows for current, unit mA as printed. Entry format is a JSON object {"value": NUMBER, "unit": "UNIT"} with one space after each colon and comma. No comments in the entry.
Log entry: {"value": 22, "unit": "mA"}
